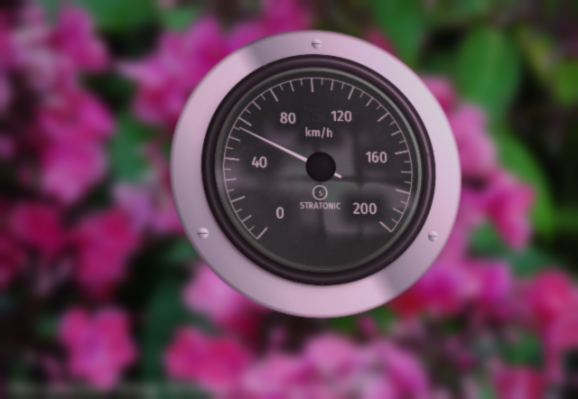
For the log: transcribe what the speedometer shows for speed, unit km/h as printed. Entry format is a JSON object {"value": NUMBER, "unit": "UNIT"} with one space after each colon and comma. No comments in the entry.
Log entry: {"value": 55, "unit": "km/h"}
